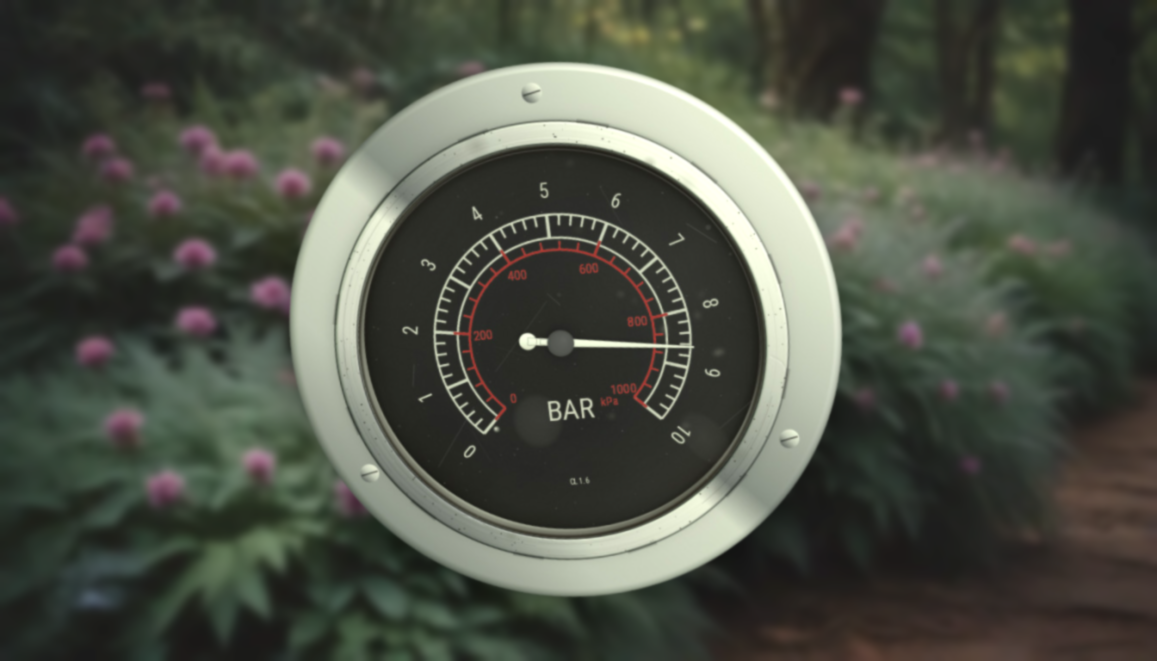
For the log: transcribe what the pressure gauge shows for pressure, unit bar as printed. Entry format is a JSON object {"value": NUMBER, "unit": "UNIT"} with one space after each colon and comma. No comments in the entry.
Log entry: {"value": 8.6, "unit": "bar"}
